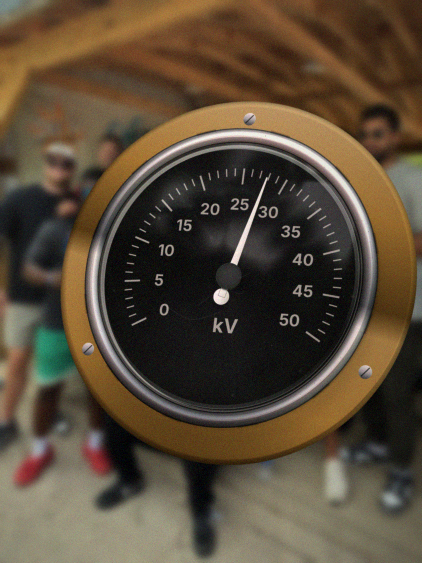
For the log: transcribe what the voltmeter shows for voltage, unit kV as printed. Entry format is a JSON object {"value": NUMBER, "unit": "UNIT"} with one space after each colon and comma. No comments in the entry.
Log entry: {"value": 28, "unit": "kV"}
